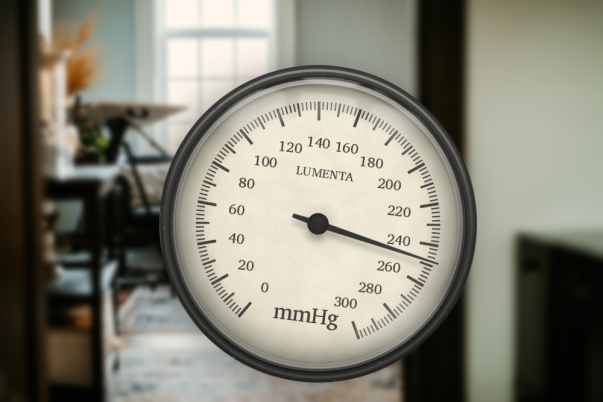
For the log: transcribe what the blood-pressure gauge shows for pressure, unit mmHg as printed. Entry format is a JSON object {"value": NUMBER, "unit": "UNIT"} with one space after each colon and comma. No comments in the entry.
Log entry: {"value": 248, "unit": "mmHg"}
